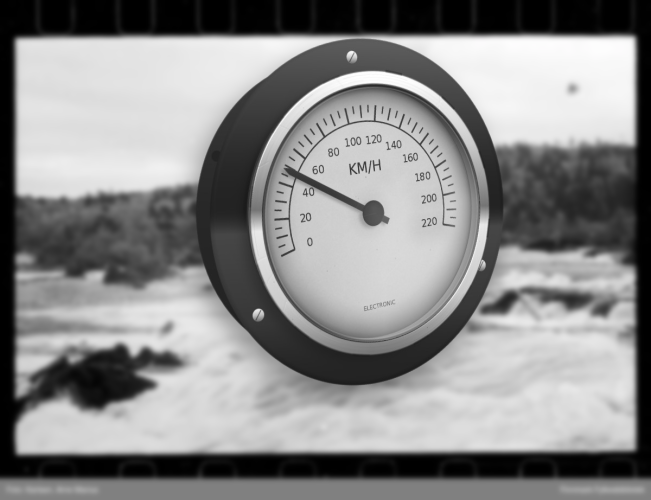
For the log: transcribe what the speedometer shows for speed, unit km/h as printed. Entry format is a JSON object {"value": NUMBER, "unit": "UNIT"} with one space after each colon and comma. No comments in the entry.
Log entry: {"value": 47.5, "unit": "km/h"}
